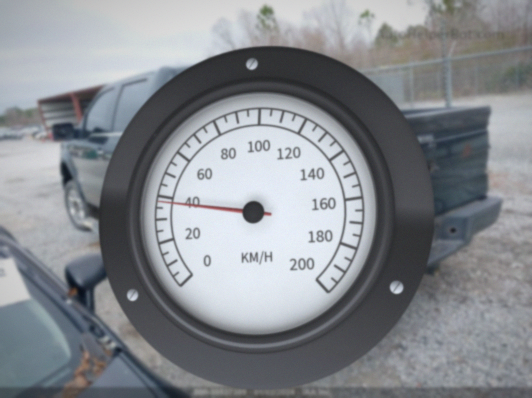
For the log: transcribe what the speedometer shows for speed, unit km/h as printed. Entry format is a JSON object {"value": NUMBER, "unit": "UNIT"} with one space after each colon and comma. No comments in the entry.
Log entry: {"value": 37.5, "unit": "km/h"}
